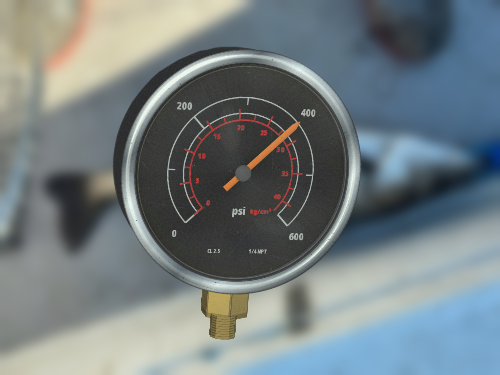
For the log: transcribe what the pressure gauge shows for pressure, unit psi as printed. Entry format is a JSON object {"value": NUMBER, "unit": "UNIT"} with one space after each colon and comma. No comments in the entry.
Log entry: {"value": 400, "unit": "psi"}
